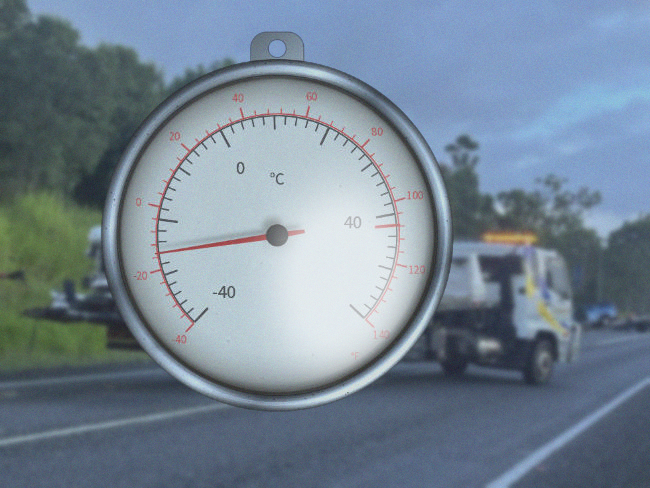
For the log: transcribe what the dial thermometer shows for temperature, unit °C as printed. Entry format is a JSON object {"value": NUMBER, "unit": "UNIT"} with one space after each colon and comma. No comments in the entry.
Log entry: {"value": -26, "unit": "°C"}
